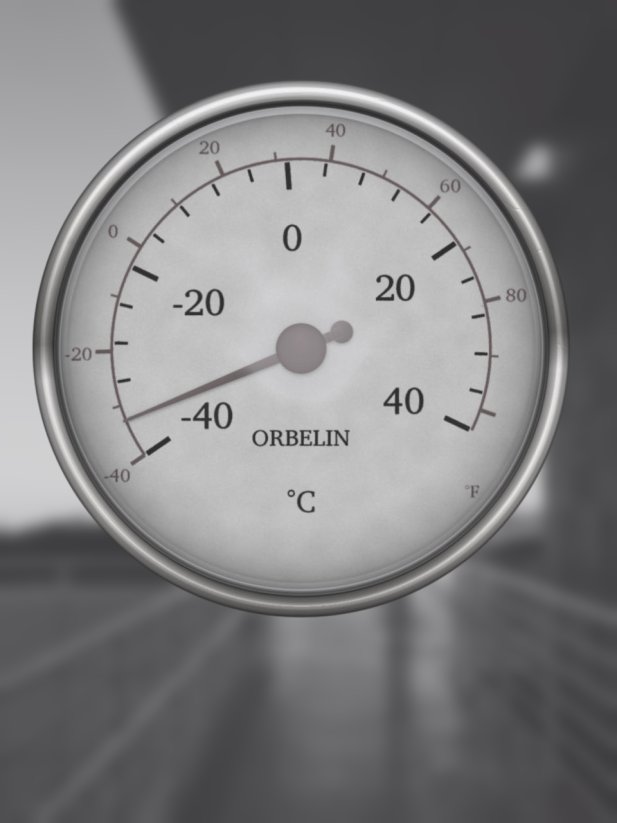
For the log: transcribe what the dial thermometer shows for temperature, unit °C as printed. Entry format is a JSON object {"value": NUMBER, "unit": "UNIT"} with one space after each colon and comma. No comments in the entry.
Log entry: {"value": -36, "unit": "°C"}
